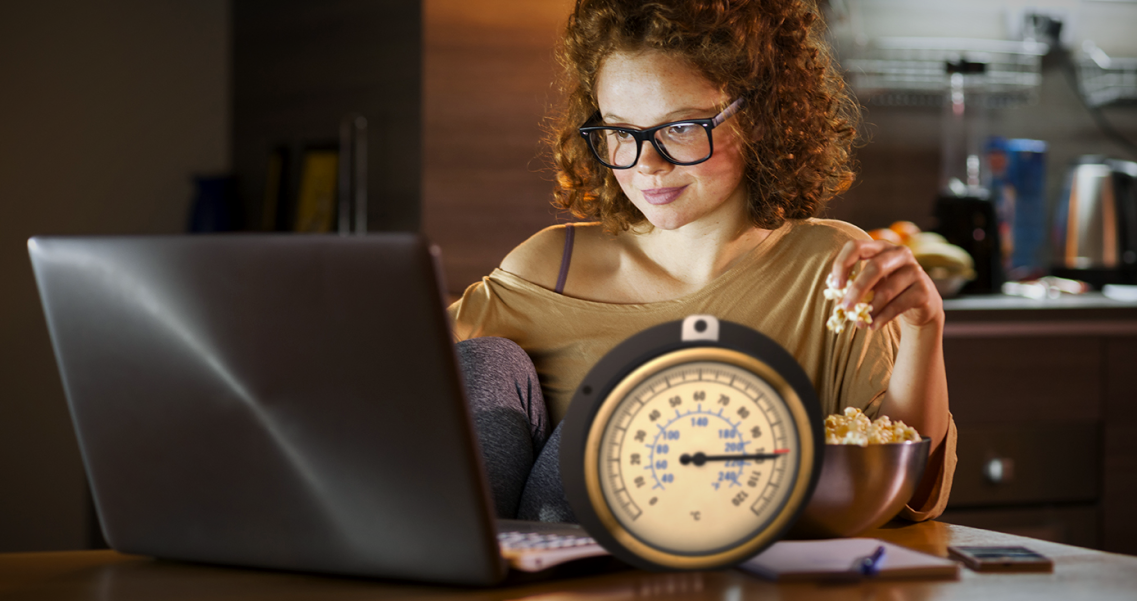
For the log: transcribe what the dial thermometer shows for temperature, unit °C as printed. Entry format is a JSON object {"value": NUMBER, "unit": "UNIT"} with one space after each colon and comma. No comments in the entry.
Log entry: {"value": 100, "unit": "°C"}
